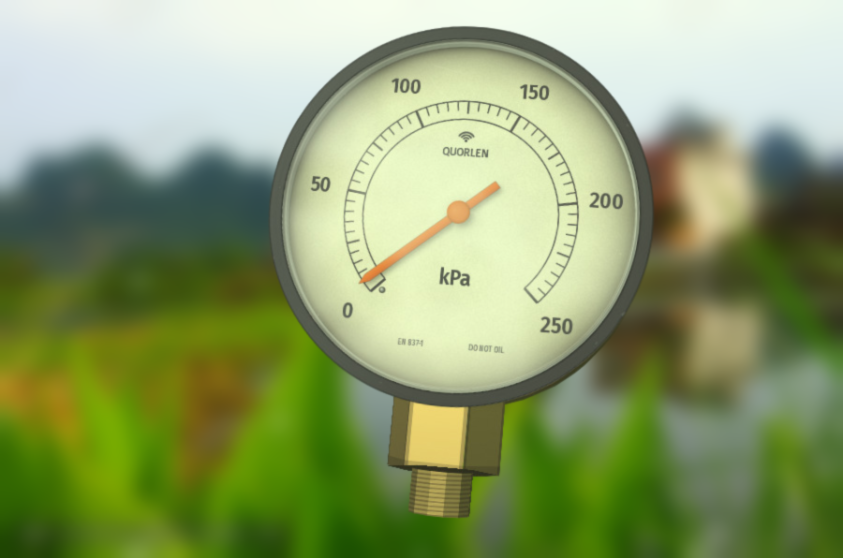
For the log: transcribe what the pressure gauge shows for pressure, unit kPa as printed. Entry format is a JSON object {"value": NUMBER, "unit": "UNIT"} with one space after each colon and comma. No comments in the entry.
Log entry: {"value": 5, "unit": "kPa"}
